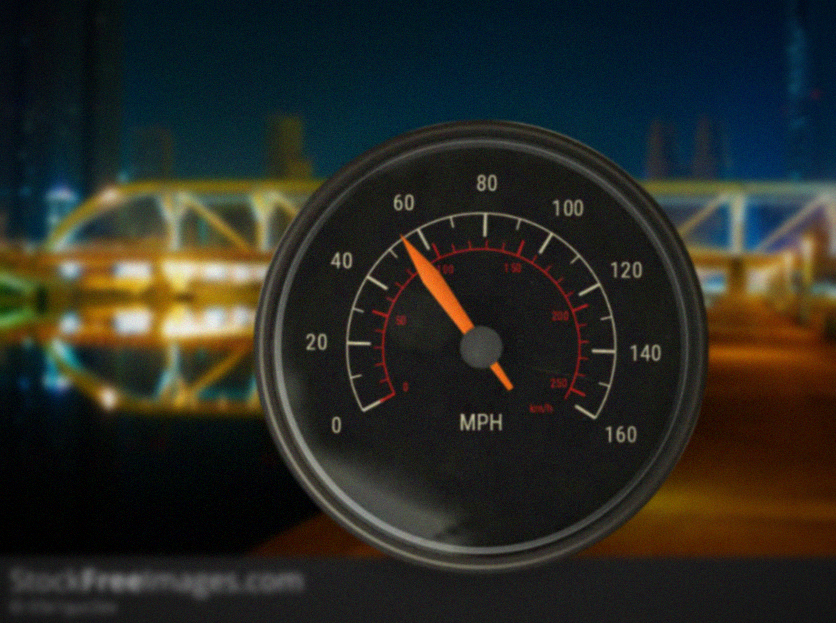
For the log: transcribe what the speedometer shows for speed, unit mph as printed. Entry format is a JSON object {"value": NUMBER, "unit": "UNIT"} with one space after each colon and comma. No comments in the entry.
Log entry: {"value": 55, "unit": "mph"}
